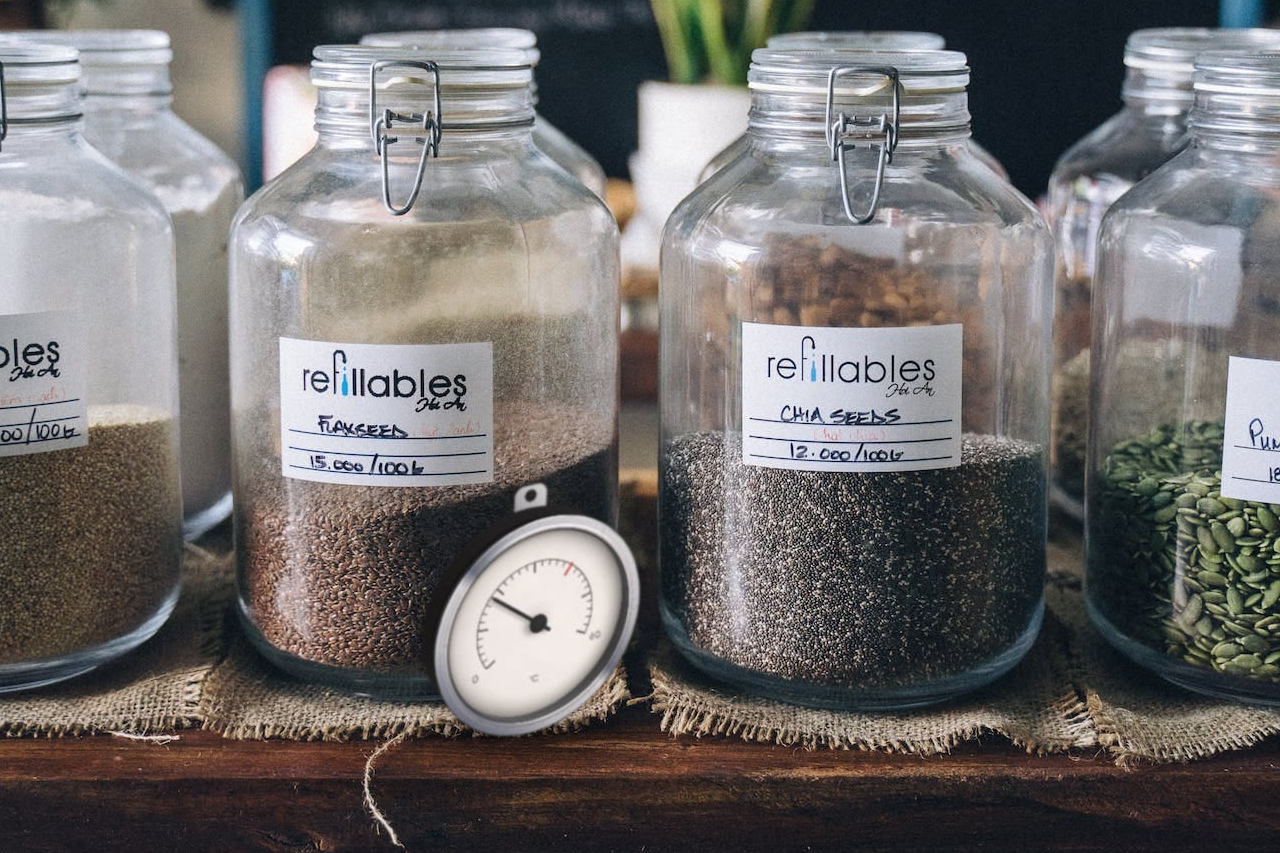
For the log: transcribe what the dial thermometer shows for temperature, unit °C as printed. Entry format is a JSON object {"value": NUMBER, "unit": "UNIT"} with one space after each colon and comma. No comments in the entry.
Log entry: {"value": 18, "unit": "°C"}
